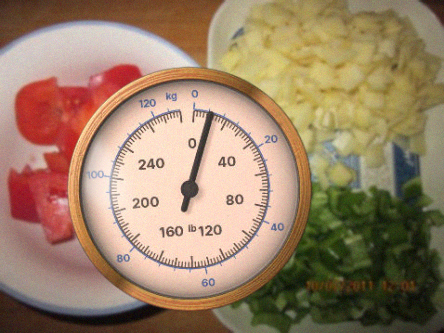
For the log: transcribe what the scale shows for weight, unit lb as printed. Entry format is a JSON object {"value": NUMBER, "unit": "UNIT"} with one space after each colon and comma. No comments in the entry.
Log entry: {"value": 10, "unit": "lb"}
